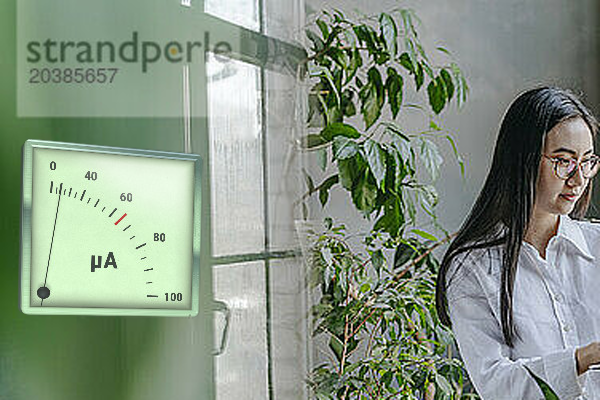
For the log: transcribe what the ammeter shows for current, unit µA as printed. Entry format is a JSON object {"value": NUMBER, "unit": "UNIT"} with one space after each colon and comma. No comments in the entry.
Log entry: {"value": 20, "unit": "µA"}
